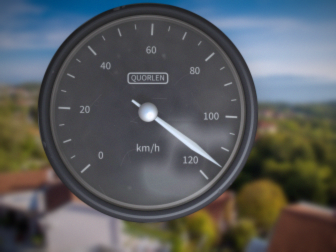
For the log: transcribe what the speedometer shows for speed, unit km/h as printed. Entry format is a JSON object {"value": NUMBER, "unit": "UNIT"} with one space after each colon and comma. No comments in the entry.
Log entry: {"value": 115, "unit": "km/h"}
